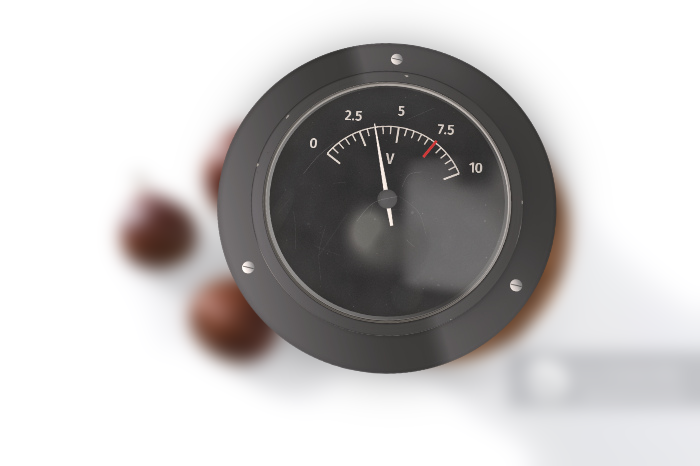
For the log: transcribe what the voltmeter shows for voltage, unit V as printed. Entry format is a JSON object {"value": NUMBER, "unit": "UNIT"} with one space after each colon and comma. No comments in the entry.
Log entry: {"value": 3.5, "unit": "V"}
